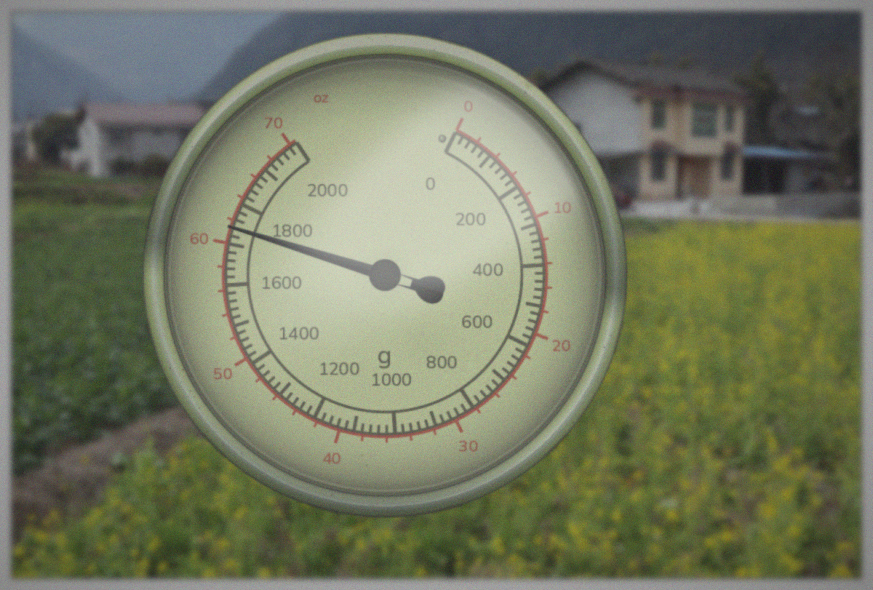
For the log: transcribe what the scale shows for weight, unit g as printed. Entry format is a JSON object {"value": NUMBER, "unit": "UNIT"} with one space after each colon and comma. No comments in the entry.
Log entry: {"value": 1740, "unit": "g"}
